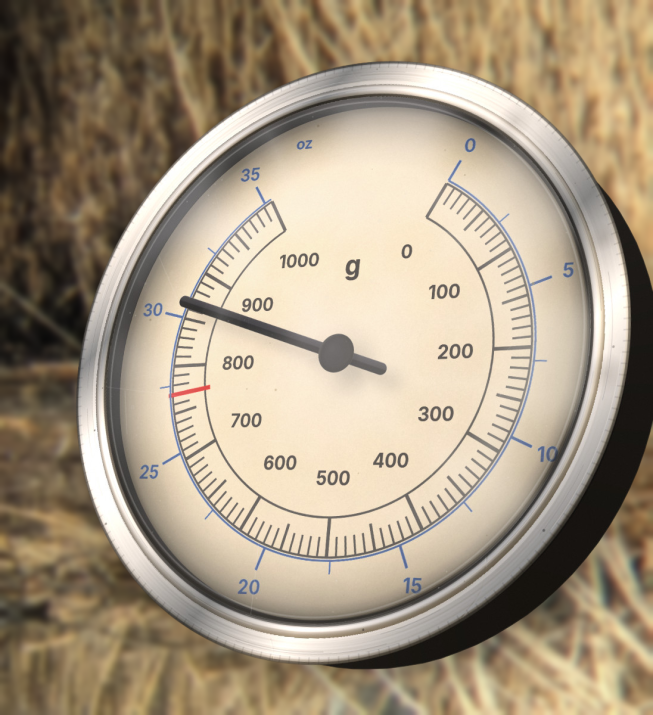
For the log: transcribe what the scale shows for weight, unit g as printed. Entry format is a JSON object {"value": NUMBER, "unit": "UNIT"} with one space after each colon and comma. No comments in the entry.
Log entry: {"value": 865, "unit": "g"}
